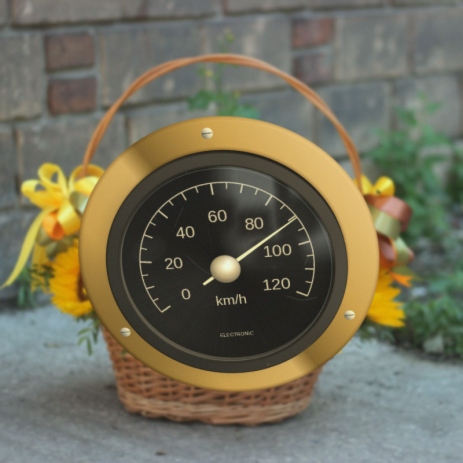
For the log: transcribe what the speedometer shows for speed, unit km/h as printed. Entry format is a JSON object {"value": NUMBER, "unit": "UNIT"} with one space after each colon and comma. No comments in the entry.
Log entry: {"value": 90, "unit": "km/h"}
